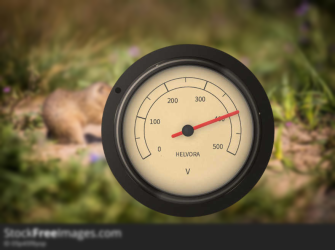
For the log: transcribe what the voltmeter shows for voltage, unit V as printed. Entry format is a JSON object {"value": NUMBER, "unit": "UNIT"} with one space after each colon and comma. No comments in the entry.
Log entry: {"value": 400, "unit": "V"}
